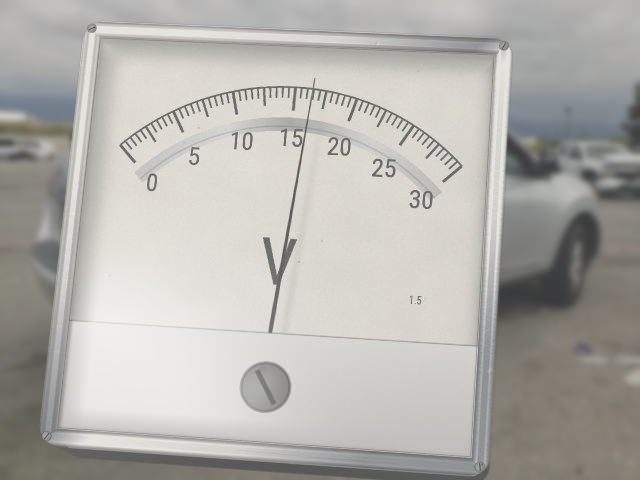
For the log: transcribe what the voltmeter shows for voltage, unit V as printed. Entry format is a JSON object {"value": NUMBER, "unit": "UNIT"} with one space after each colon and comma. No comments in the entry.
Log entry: {"value": 16.5, "unit": "V"}
